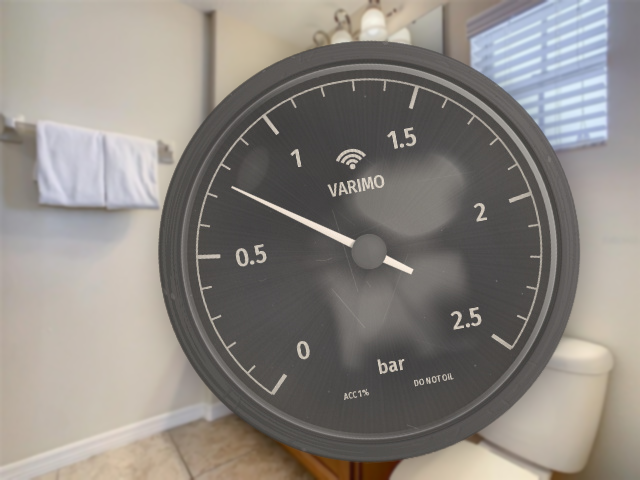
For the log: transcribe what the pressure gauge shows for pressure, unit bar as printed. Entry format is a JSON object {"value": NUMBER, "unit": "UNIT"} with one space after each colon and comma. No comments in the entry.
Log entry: {"value": 0.75, "unit": "bar"}
